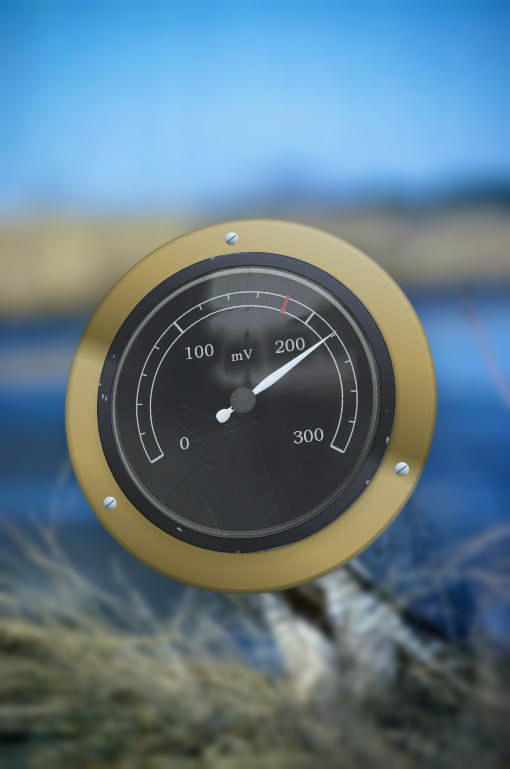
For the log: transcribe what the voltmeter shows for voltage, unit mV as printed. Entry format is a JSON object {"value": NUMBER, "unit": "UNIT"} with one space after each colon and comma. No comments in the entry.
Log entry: {"value": 220, "unit": "mV"}
